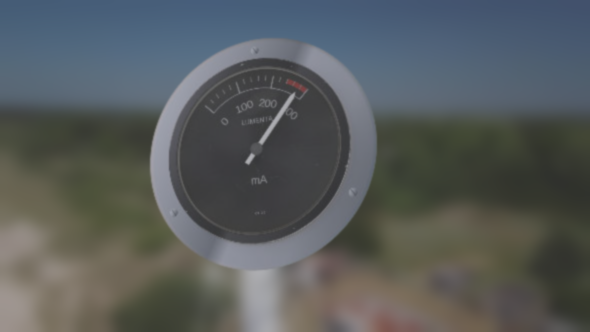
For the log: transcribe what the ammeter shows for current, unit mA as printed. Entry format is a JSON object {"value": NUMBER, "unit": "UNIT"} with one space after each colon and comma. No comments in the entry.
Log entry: {"value": 280, "unit": "mA"}
